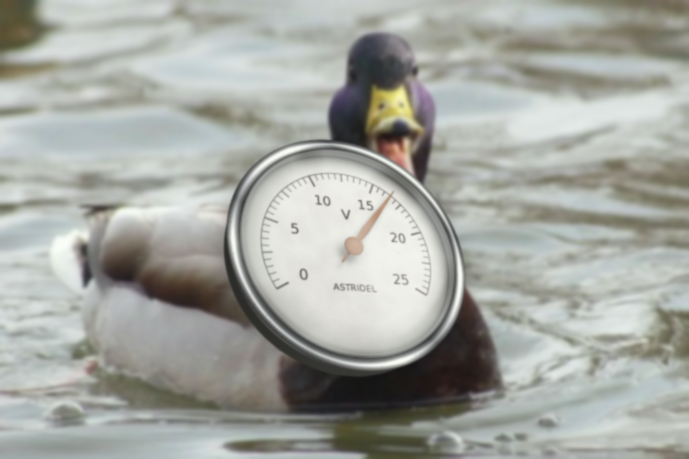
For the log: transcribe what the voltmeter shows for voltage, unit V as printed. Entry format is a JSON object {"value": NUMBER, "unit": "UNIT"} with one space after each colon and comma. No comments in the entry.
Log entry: {"value": 16.5, "unit": "V"}
